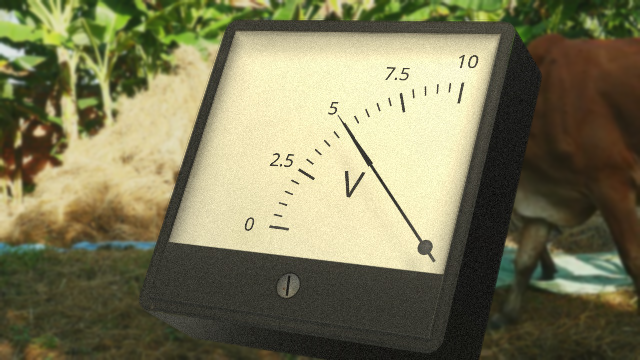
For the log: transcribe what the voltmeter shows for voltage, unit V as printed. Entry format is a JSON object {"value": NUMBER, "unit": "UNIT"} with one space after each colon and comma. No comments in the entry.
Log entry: {"value": 5, "unit": "V"}
